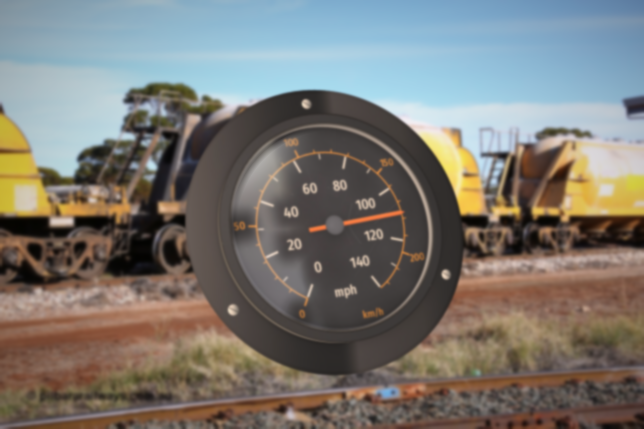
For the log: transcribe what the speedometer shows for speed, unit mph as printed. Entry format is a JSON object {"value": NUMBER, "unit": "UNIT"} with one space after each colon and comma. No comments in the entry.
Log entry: {"value": 110, "unit": "mph"}
